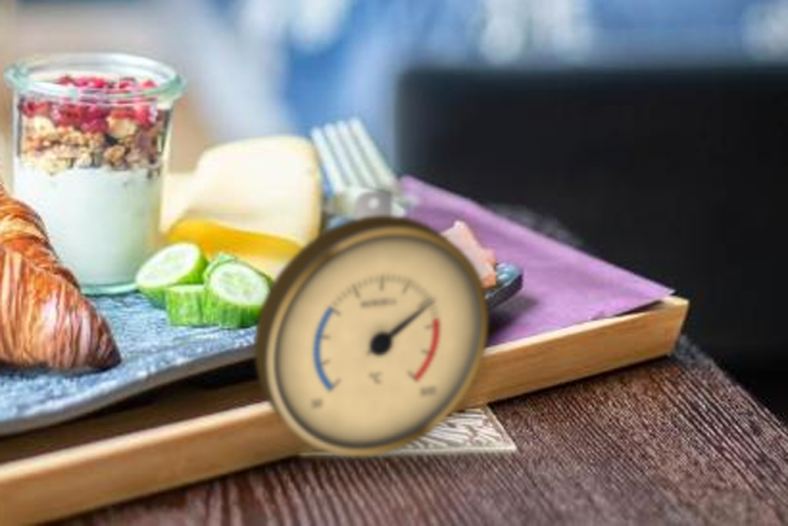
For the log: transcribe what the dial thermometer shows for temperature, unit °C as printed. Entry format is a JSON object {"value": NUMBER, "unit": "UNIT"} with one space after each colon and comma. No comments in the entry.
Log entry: {"value": 225, "unit": "°C"}
